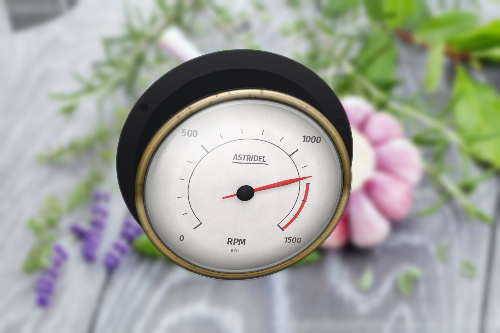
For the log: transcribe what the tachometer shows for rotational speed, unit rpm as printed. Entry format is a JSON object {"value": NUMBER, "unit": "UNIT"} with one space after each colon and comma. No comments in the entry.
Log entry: {"value": 1150, "unit": "rpm"}
